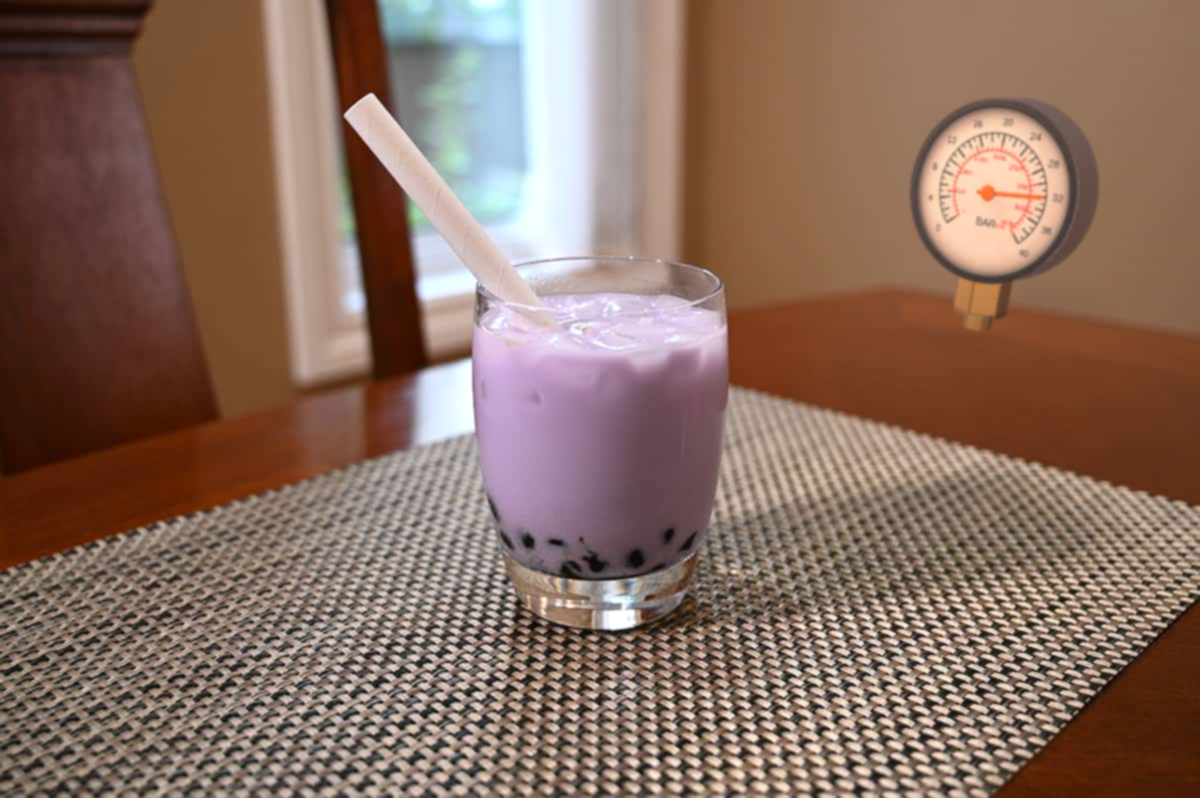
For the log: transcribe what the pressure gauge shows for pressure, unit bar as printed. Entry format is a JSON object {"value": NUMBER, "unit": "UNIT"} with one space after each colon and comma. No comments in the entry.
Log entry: {"value": 32, "unit": "bar"}
